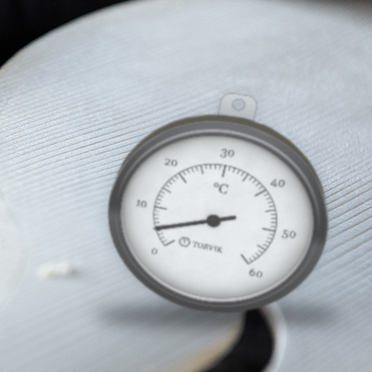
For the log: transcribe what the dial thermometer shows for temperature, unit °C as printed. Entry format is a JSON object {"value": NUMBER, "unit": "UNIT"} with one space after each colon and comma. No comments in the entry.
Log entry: {"value": 5, "unit": "°C"}
